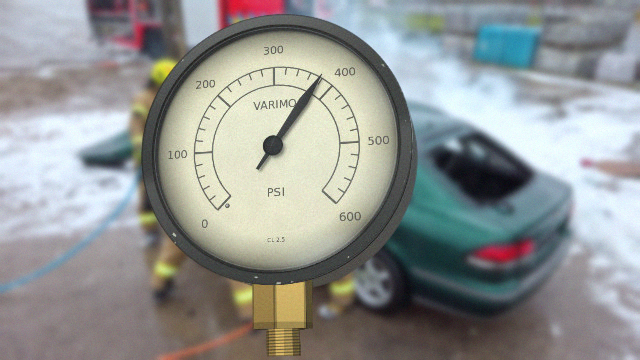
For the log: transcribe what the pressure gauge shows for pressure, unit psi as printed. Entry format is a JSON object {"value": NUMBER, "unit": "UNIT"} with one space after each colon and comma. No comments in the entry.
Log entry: {"value": 380, "unit": "psi"}
